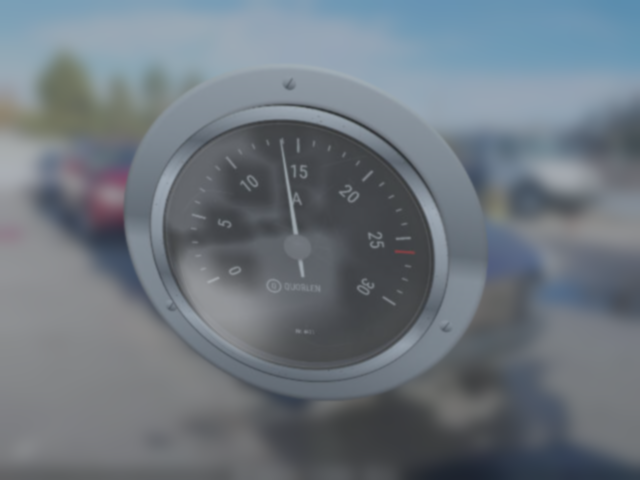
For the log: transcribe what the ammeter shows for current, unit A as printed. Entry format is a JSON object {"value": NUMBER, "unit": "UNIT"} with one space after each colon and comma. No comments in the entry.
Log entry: {"value": 14, "unit": "A"}
